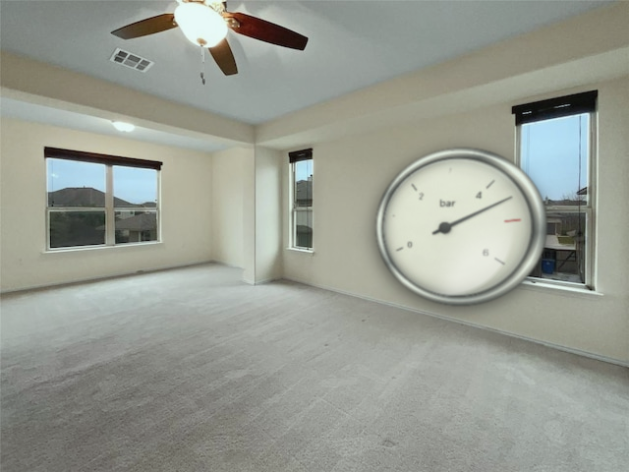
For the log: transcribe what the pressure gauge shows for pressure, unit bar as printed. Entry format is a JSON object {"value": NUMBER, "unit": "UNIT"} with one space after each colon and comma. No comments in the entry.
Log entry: {"value": 4.5, "unit": "bar"}
